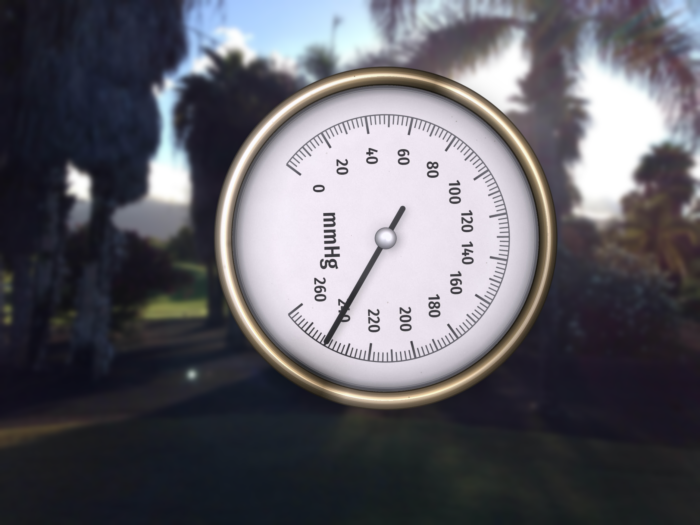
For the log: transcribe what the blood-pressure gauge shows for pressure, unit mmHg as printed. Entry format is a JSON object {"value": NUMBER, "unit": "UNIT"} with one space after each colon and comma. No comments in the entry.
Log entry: {"value": 240, "unit": "mmHg"}
